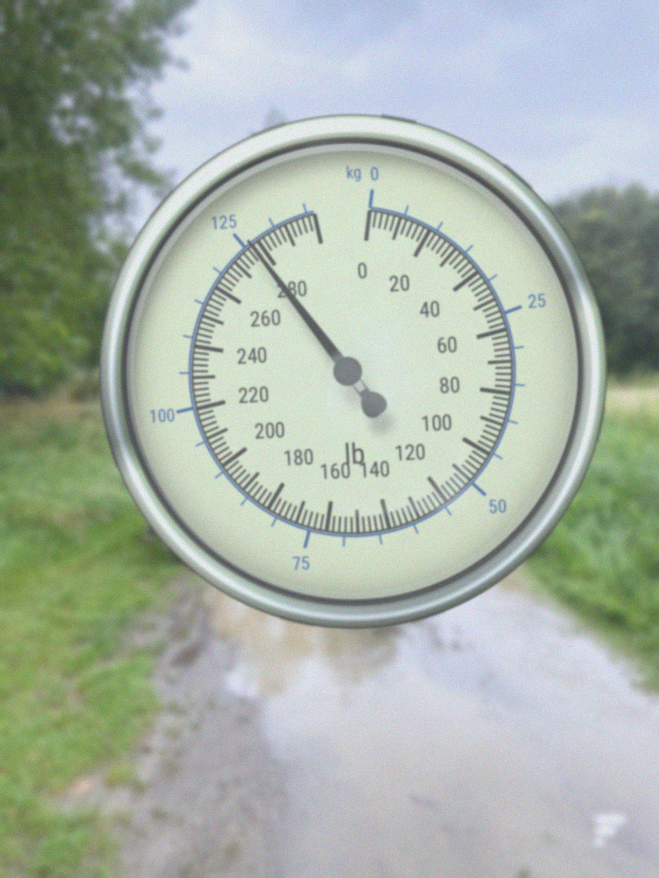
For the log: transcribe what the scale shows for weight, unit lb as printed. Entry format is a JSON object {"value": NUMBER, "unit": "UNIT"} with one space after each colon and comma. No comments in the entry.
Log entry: {"value": 278, "unit": "lb"}
